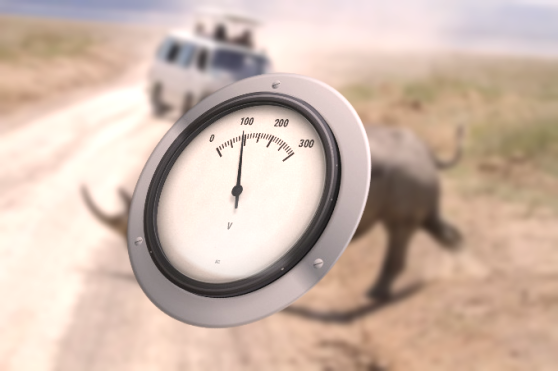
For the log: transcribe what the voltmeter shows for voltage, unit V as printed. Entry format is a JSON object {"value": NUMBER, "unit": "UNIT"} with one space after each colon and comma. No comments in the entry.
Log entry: {"value": 100, "unit": "V"}
